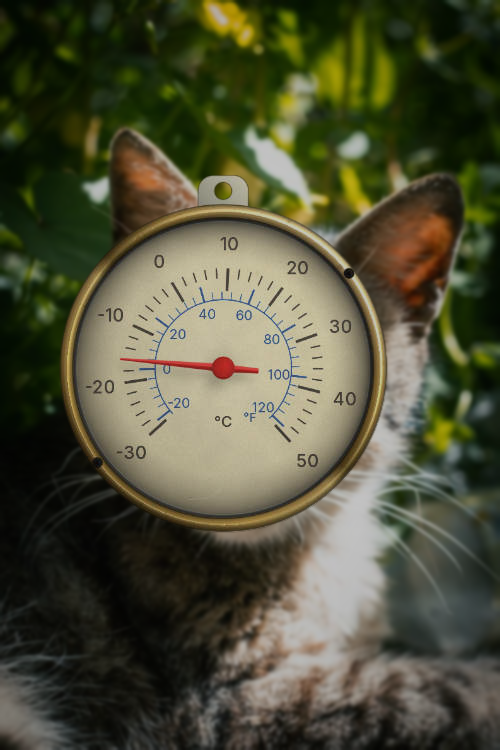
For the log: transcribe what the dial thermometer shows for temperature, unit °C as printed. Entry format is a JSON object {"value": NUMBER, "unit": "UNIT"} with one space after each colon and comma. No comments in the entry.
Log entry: {"value": -16, "unit": "°C"}
